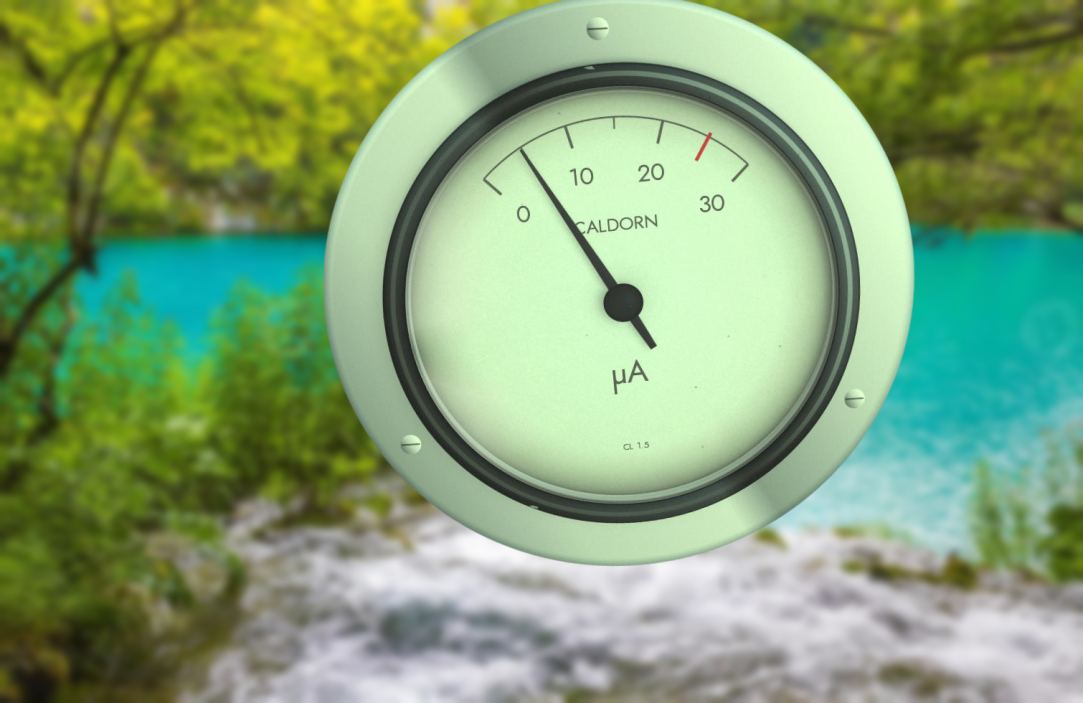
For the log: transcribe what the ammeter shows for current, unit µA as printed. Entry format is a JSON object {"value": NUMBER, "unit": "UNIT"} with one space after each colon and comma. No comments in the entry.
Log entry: {"value": 5, "unit": "µA"}
